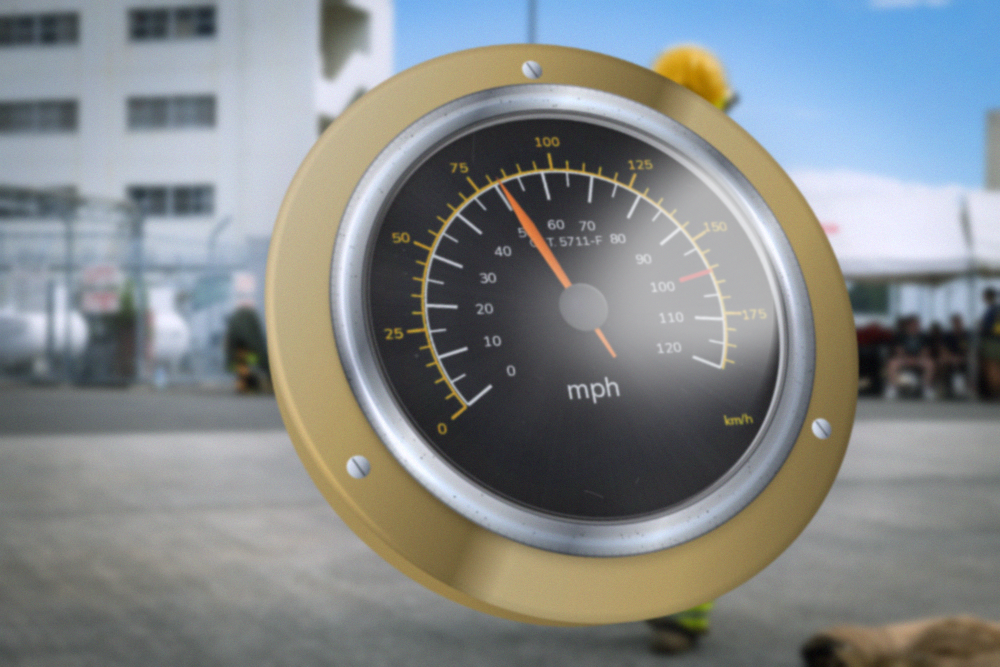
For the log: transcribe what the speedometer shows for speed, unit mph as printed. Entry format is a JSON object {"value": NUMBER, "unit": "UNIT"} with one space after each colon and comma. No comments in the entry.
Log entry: {"value": 50, "unit": "mph"}
